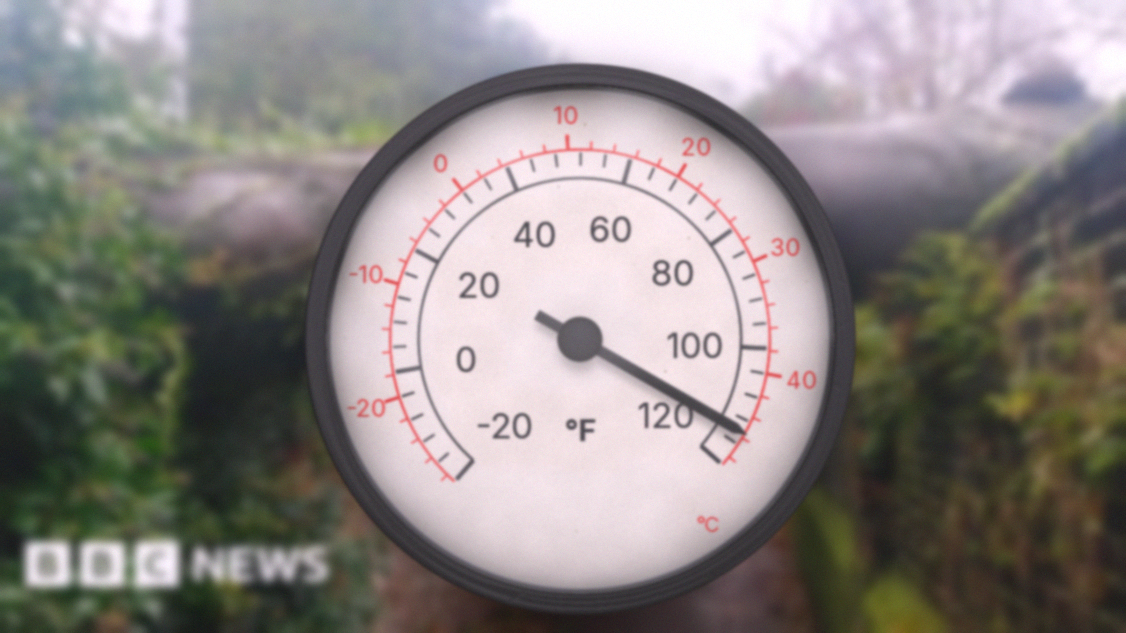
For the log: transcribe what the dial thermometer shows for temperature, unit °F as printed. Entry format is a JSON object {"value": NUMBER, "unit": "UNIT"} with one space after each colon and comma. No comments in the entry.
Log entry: {"value": 114, "unit": "°F"}
